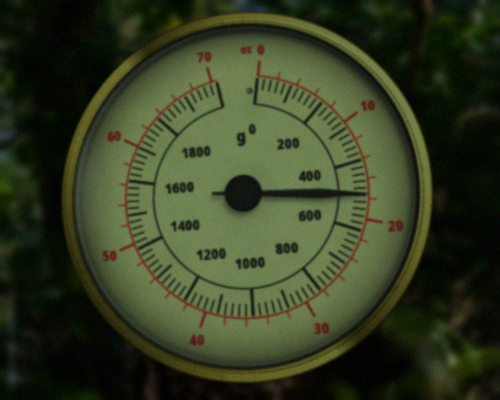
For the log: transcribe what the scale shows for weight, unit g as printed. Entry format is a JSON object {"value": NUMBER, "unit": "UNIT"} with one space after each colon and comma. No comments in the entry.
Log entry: {"value": 500, "unit": "g"}
